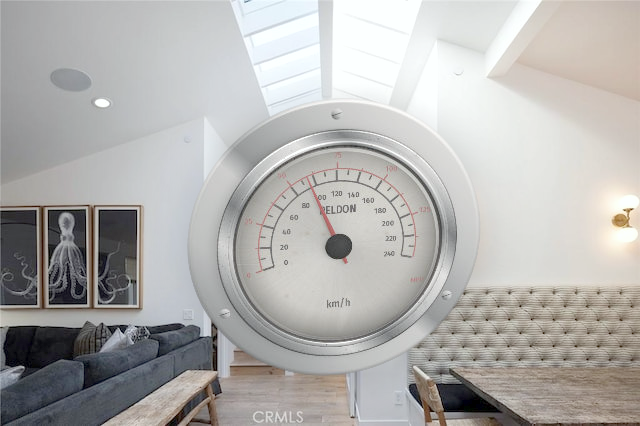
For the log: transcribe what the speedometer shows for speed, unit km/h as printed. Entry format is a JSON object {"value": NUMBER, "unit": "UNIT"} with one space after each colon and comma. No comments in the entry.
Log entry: {"value": 95, "unit": "km/h"}
